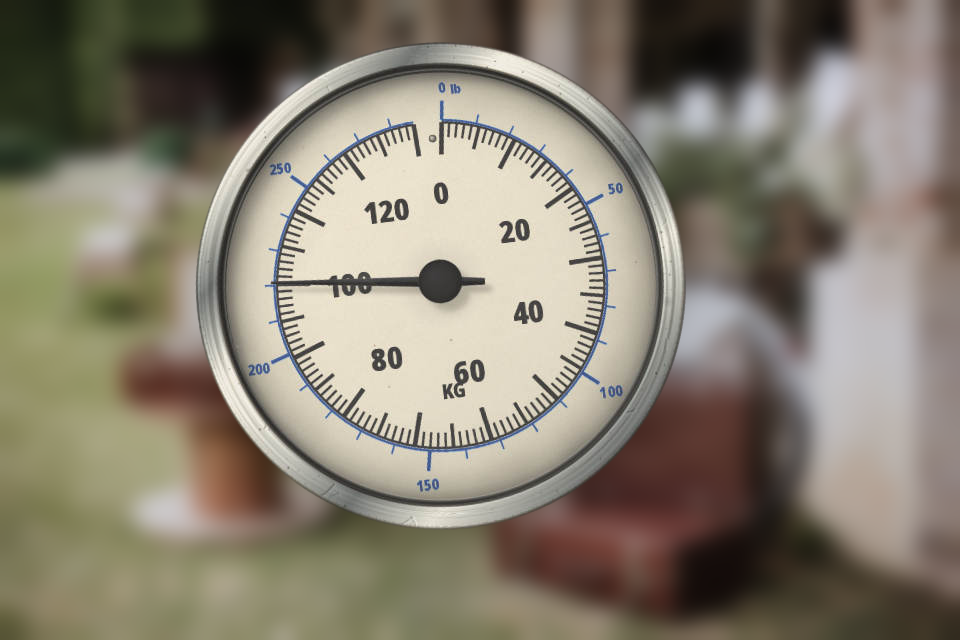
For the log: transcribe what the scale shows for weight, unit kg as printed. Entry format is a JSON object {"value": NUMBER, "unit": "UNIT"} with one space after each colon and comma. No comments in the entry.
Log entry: {"value": 100, "unit": "kg"}
